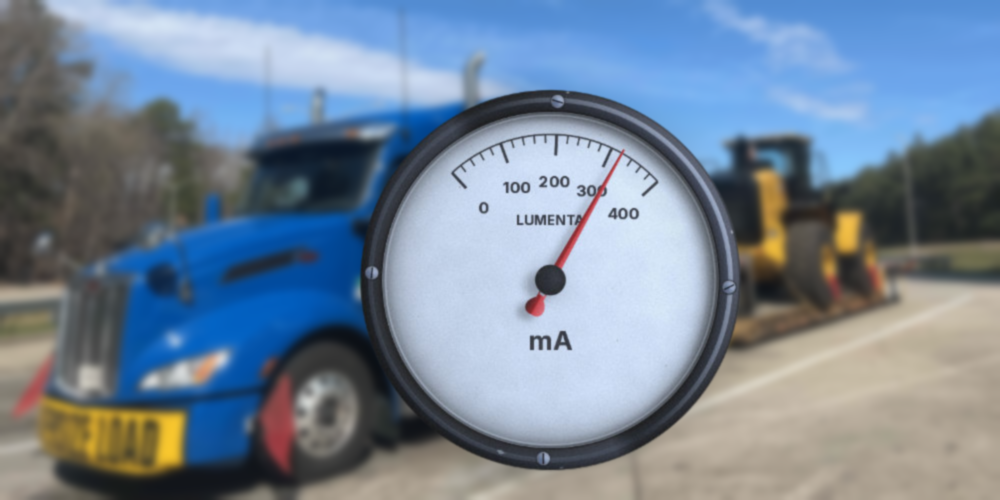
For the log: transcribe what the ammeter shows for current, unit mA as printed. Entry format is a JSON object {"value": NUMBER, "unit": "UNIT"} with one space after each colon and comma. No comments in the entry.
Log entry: {"value": 320, "unit": "mA"}
